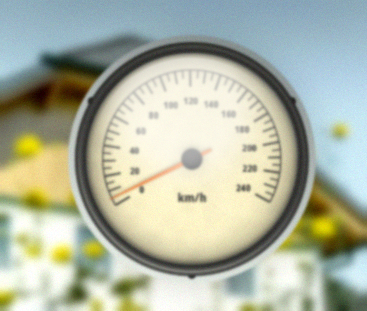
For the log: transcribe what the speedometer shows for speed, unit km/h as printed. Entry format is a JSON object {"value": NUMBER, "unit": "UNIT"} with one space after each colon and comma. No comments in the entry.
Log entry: {"value": 5, "unit": "km/h"}
